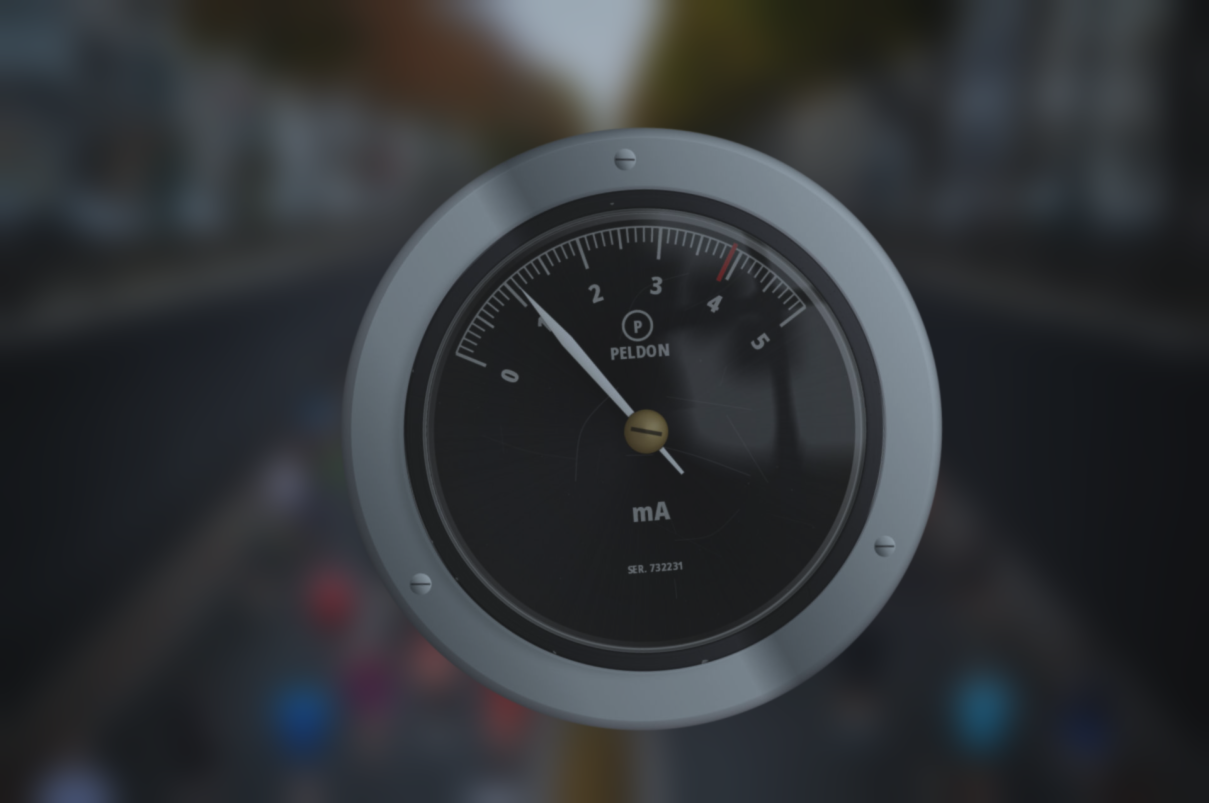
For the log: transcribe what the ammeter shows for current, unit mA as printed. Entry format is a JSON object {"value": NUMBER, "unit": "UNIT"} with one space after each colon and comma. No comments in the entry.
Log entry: {"value": 1.1, "unit": "mA"}
